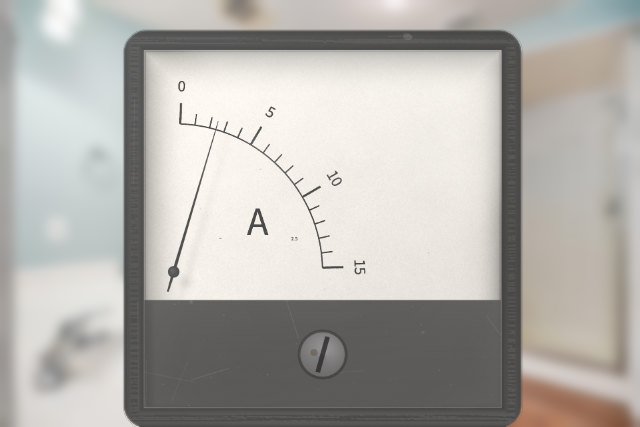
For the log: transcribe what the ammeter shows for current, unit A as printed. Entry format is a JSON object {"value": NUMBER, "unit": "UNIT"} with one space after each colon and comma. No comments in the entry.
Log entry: {"value": 2.5, "unit": "A"}
